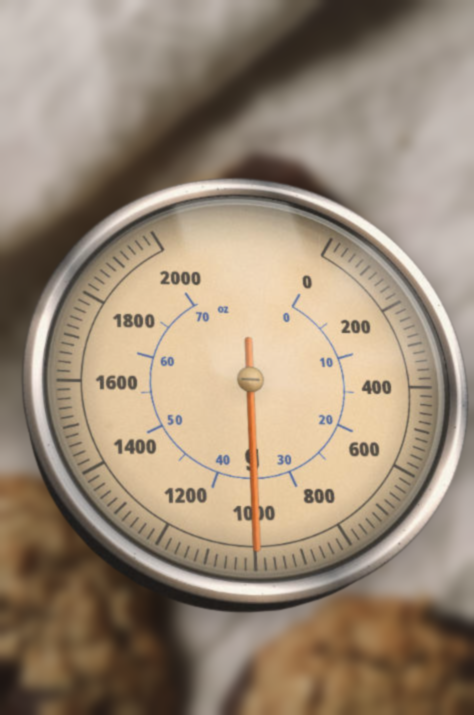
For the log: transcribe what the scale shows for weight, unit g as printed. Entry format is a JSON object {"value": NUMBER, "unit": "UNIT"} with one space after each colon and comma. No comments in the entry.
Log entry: {"value": 1000, "unit": "g"}
